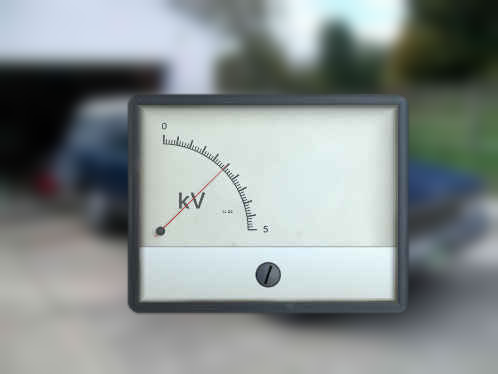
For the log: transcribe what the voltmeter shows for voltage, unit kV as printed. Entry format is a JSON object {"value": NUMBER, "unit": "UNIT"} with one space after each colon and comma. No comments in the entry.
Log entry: {"value": 2.5, "unit": "kV"}
